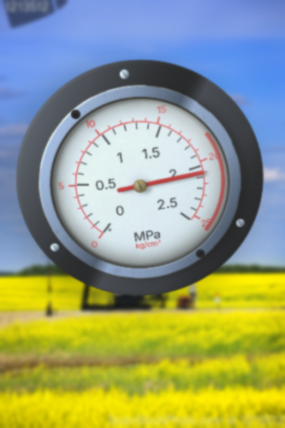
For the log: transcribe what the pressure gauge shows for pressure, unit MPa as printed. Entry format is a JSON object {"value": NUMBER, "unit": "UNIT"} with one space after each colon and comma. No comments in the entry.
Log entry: {"value": 2.05, "unit": "MPa"}
